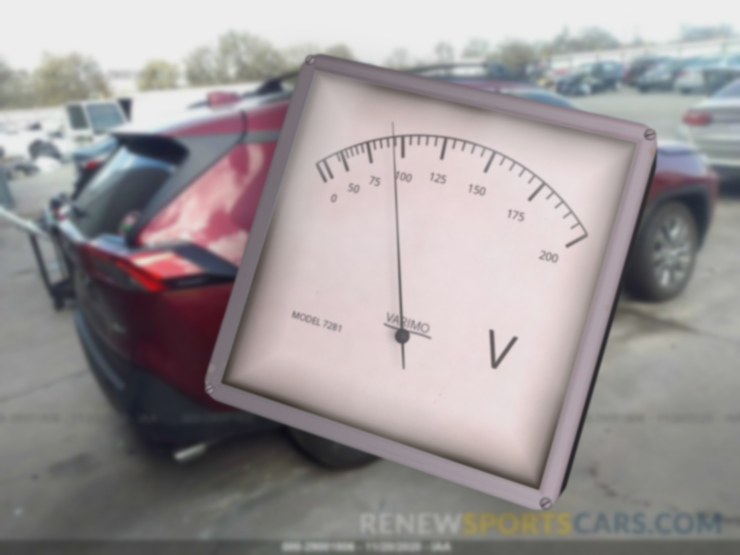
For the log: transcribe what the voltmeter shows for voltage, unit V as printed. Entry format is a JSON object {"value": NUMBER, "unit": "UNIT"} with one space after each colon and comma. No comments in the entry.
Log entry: {"value": 95, "unit": "V"}
